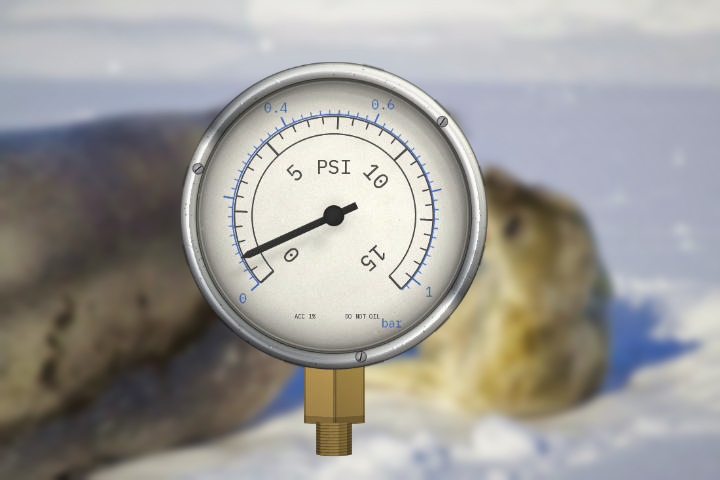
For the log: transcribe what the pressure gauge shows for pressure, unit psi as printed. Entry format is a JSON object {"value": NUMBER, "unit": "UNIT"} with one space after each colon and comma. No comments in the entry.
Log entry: {"value": 1, "unit": "psi"}
